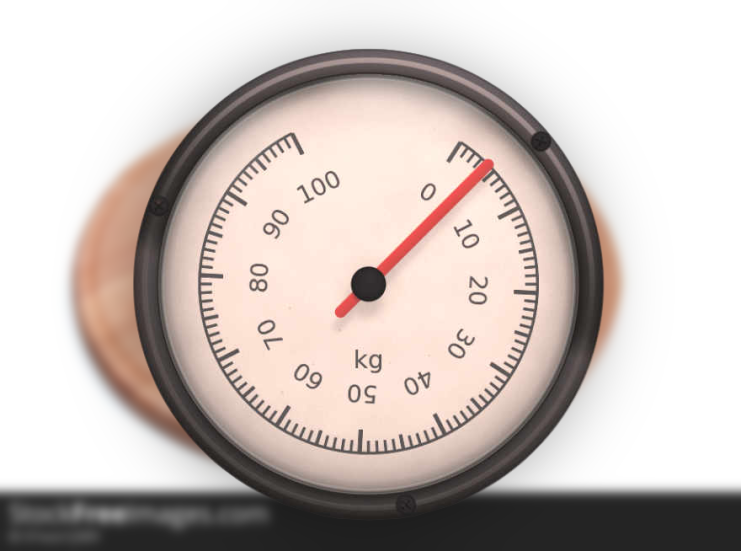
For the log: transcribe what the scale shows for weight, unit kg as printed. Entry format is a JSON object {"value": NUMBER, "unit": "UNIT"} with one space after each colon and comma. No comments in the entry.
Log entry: {"value": 4, "unit": "kg"}
